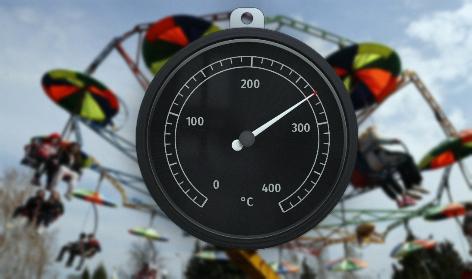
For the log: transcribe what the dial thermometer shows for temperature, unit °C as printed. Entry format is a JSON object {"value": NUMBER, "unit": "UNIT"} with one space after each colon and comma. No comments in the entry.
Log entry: {"value": 270, "unit": "°C"}
